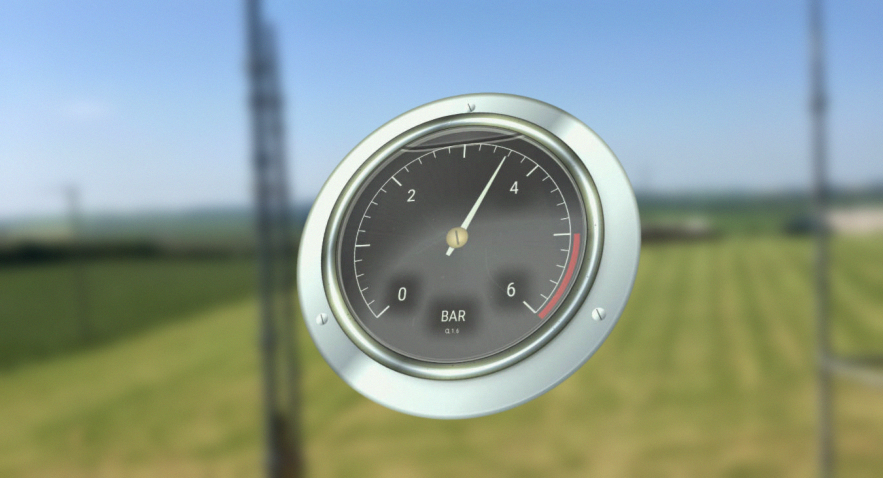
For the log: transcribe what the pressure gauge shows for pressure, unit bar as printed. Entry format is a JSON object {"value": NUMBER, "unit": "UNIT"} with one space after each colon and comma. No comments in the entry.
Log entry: {"value": 3.6, "unit": "bar"}
